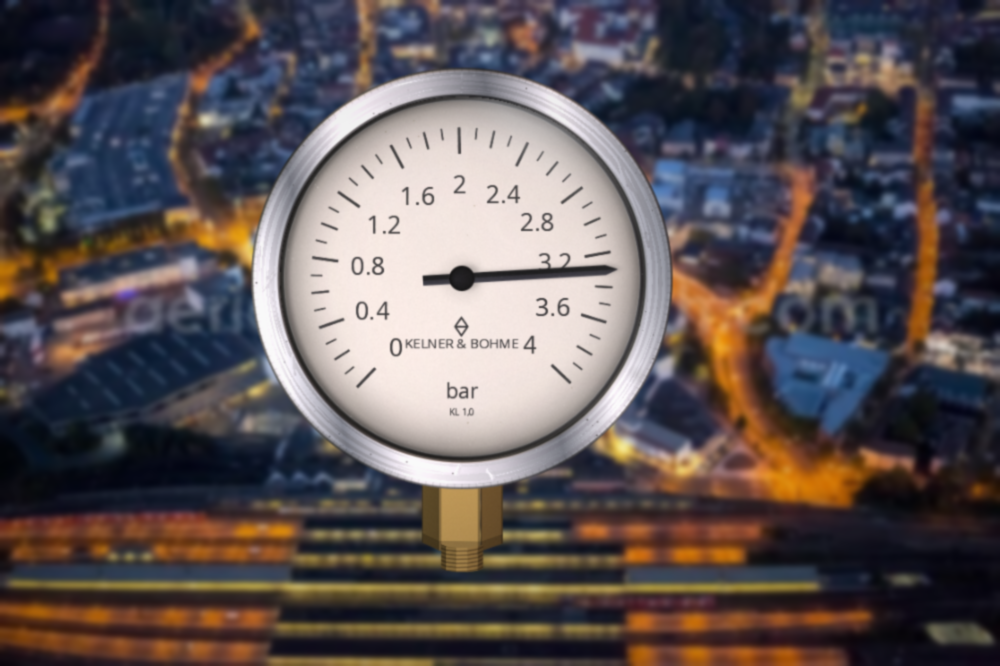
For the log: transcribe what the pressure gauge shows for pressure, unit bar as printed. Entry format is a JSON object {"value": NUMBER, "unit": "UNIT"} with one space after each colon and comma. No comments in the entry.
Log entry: {"value": 3.3, "unit": "bar"}
